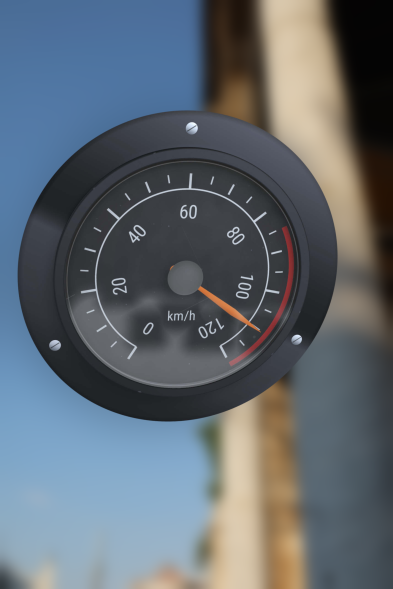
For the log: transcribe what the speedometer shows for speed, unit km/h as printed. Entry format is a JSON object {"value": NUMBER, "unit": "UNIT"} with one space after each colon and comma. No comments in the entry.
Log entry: {"value": 110, "unit": "km/h"}
